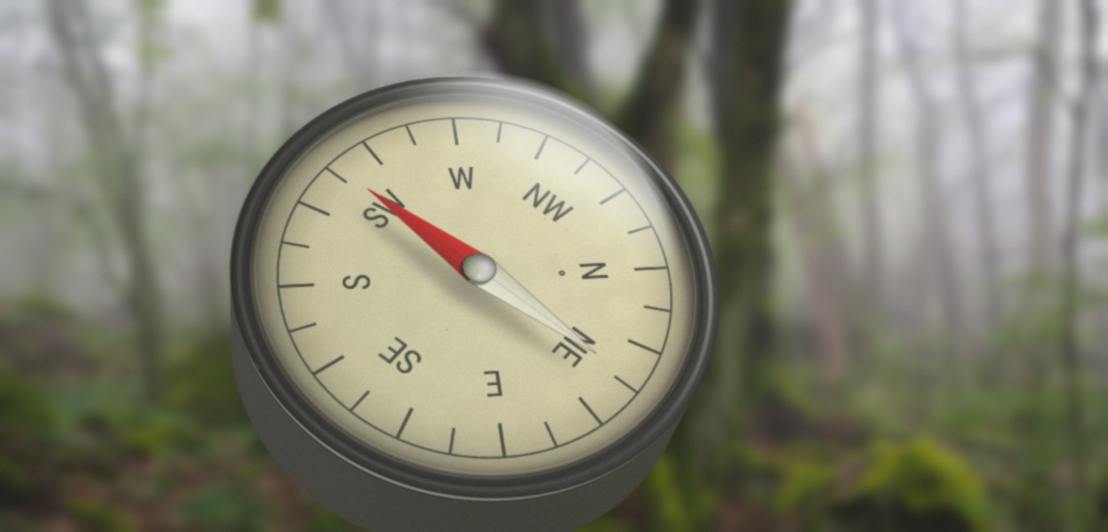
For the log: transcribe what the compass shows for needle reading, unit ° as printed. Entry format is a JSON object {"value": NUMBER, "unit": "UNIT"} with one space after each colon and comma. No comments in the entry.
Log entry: {"value": 225, "unit": "°"}
